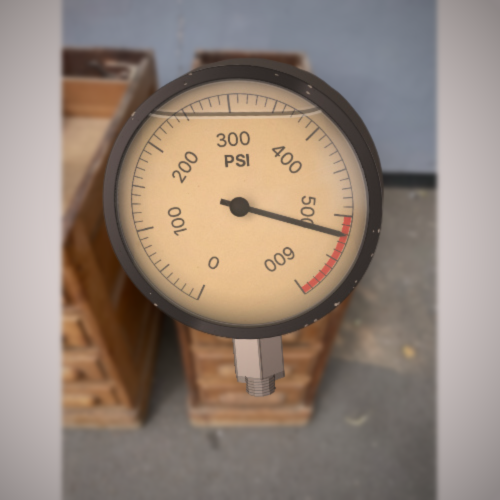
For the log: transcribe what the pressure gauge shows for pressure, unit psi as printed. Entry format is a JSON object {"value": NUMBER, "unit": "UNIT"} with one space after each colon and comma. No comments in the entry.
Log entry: {"value": 520, "unit": "psi"}
